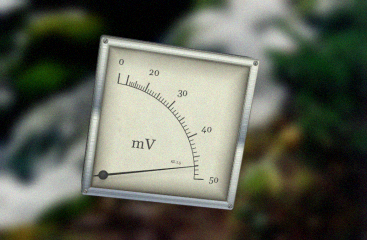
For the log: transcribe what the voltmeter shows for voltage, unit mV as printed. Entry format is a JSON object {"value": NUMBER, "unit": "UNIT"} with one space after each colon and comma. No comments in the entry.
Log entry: {"value": 47, "unit": "mV"}
